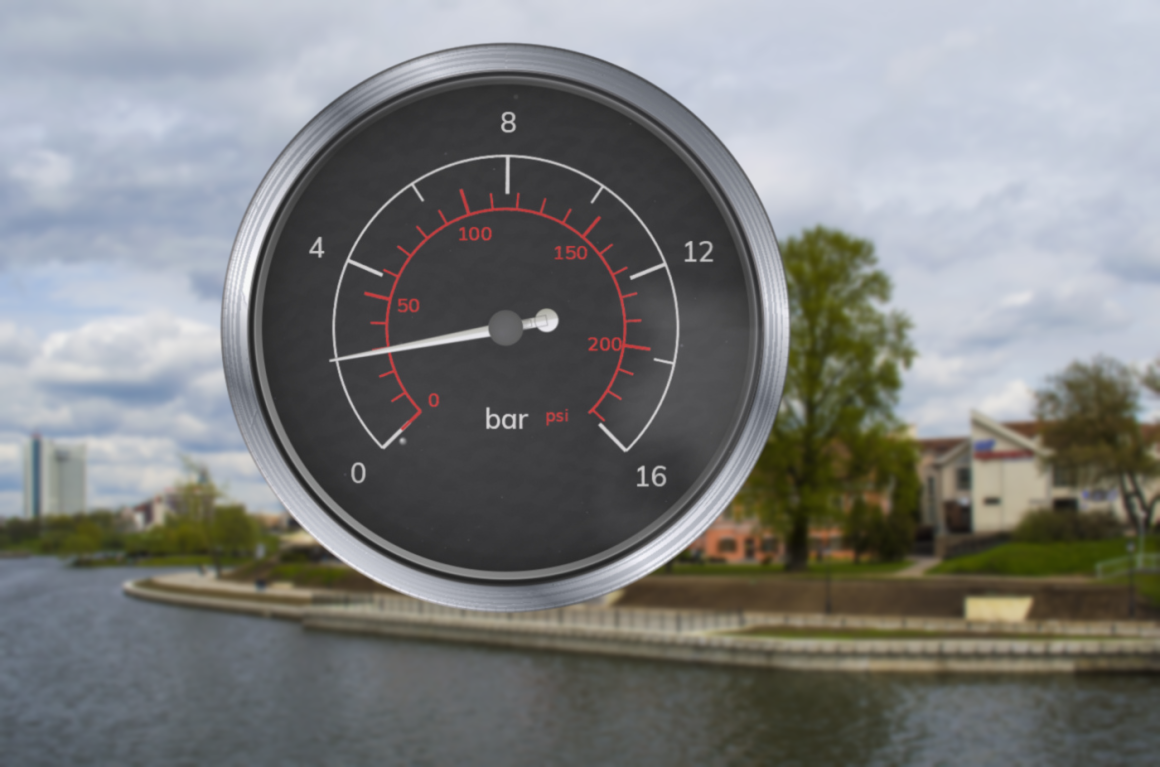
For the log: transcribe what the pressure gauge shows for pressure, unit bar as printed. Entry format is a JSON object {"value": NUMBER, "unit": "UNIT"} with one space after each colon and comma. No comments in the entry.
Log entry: {"value": 2, "unit": "bar"}
